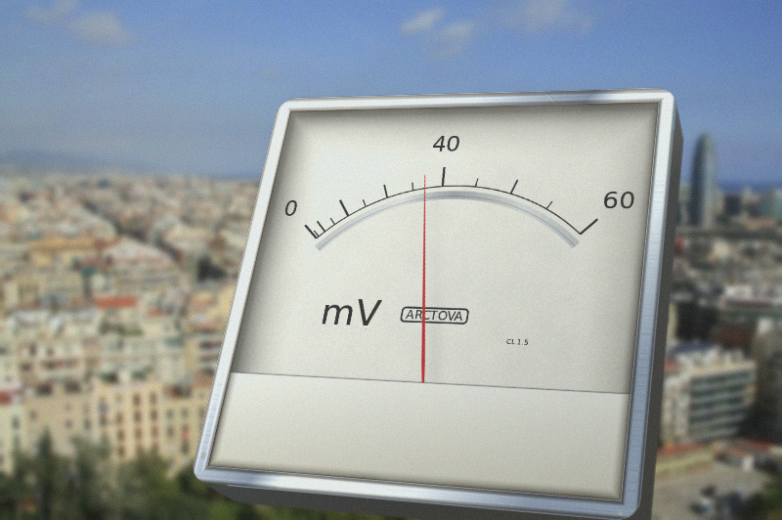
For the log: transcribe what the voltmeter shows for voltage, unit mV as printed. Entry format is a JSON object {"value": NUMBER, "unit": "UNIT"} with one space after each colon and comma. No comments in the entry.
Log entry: {"value": 37.5, "unit": "mV"}
